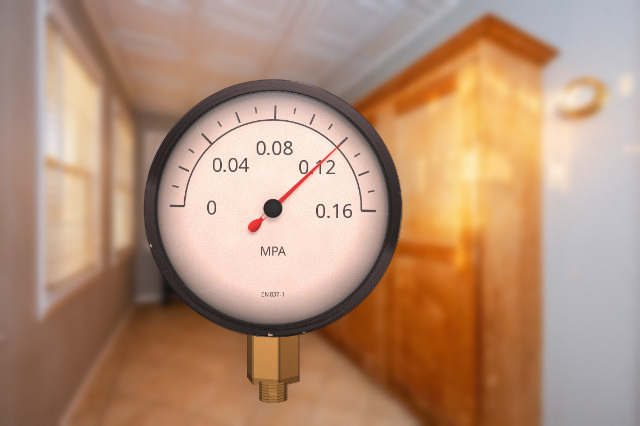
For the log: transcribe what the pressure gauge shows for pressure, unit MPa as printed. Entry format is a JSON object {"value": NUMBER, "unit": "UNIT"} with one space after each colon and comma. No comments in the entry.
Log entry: {"value": 0.12, "unit": "MPa"}
